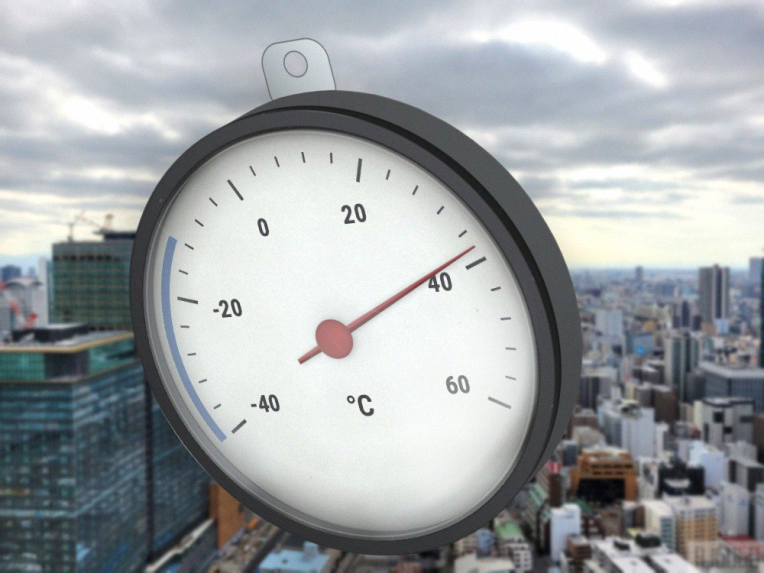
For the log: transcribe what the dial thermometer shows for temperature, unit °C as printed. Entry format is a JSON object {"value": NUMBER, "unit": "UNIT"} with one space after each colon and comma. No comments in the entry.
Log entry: {"value": 38, "unit": "°C"}
